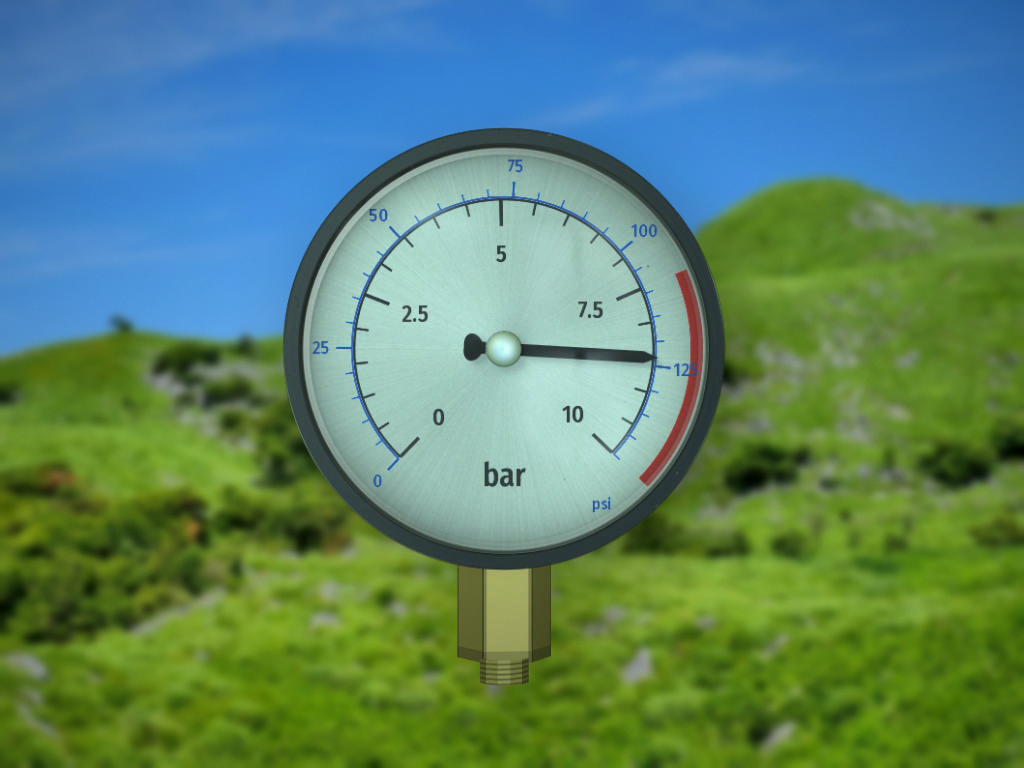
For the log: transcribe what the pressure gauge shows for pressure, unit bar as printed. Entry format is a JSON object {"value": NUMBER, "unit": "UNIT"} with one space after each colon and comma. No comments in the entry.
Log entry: {"value": 8.5, "unit": "bar"}
